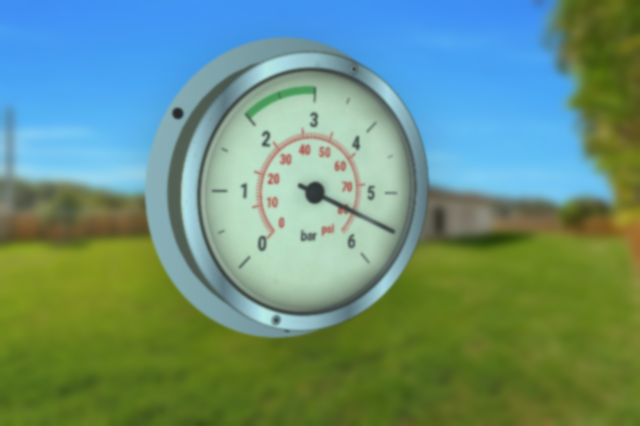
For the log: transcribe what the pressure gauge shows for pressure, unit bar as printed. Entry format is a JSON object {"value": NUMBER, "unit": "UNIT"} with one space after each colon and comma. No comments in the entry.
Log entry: {"value": 5.5, "unit": "bar"}
